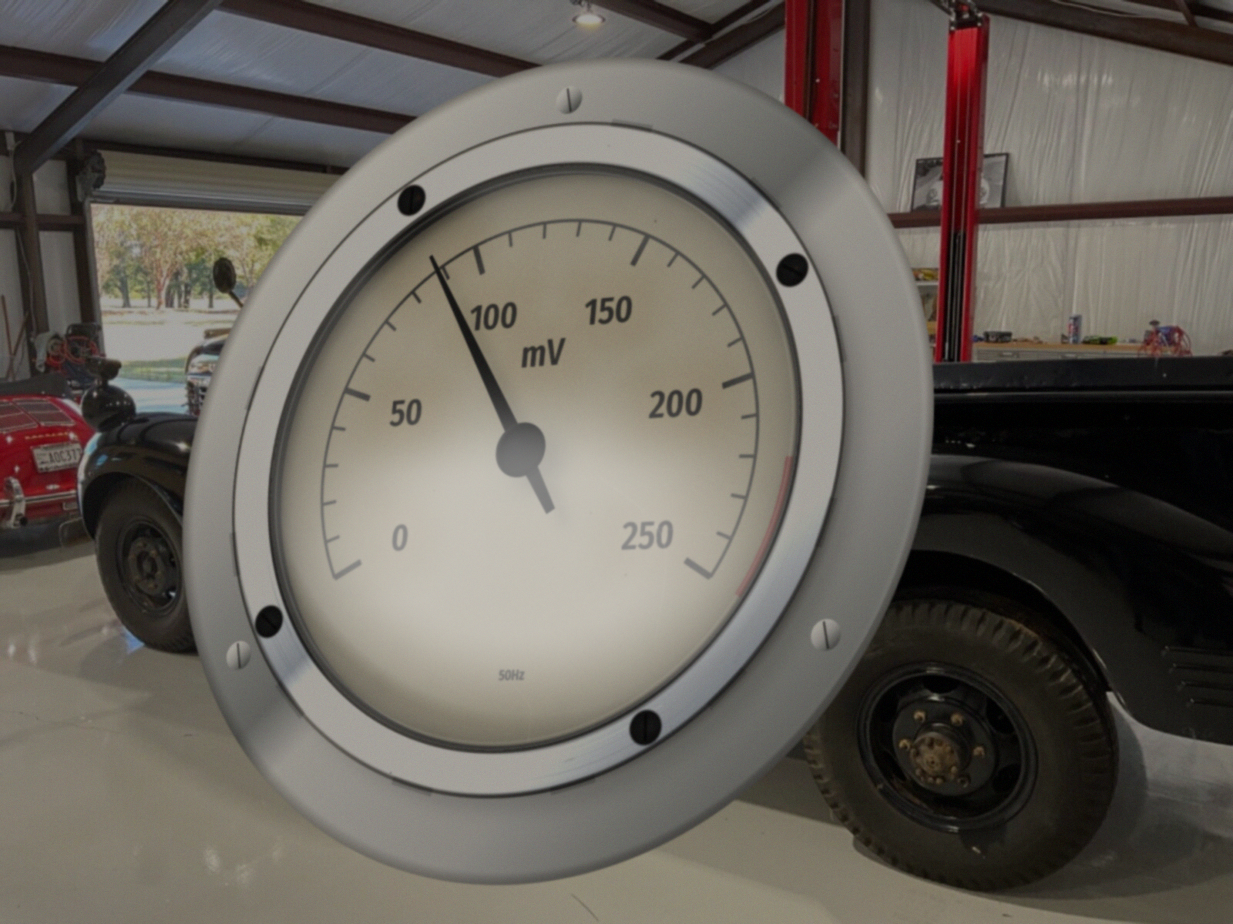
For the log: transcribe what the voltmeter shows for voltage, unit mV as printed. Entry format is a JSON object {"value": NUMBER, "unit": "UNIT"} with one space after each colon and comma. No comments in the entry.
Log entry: {"value": 90, "unit": "mV"}
